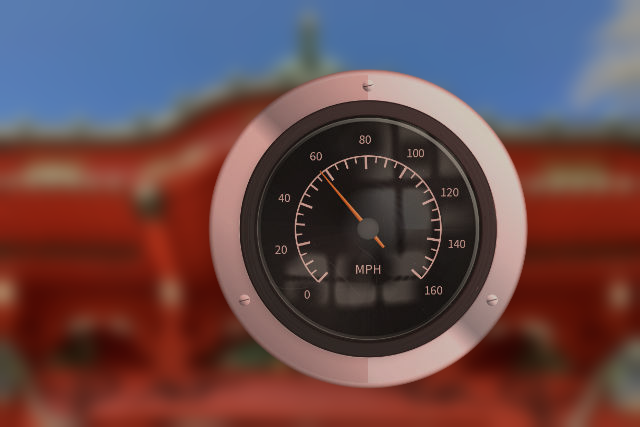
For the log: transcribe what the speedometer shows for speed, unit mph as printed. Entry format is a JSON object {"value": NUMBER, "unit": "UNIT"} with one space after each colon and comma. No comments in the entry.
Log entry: {"value": 57.5, "unit": "mph"}
